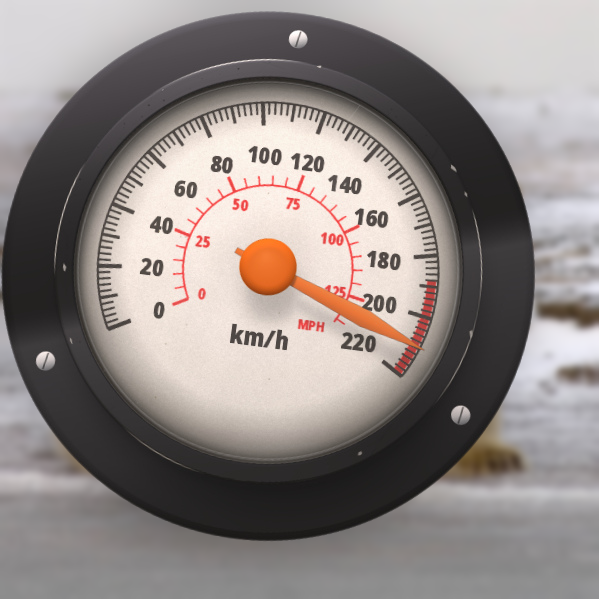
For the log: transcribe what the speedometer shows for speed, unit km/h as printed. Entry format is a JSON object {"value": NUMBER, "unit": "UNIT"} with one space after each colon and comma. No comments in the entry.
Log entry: {"value": 210, "unit": "km/h"}
